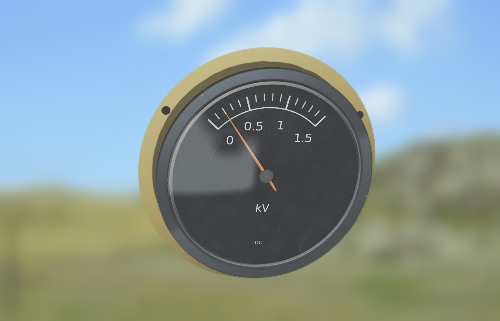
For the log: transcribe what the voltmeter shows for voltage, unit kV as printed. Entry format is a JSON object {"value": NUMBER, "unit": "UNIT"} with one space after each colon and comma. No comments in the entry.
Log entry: {"value": 0.2, "unit": "kV"}
